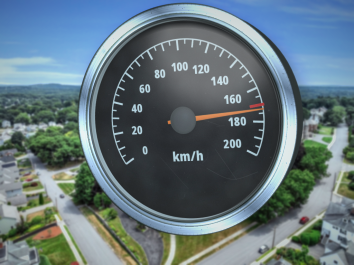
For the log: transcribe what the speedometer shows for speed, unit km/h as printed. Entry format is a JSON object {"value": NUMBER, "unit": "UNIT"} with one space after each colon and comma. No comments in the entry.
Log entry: {"value": 172.5, "unit": "km/h"}
